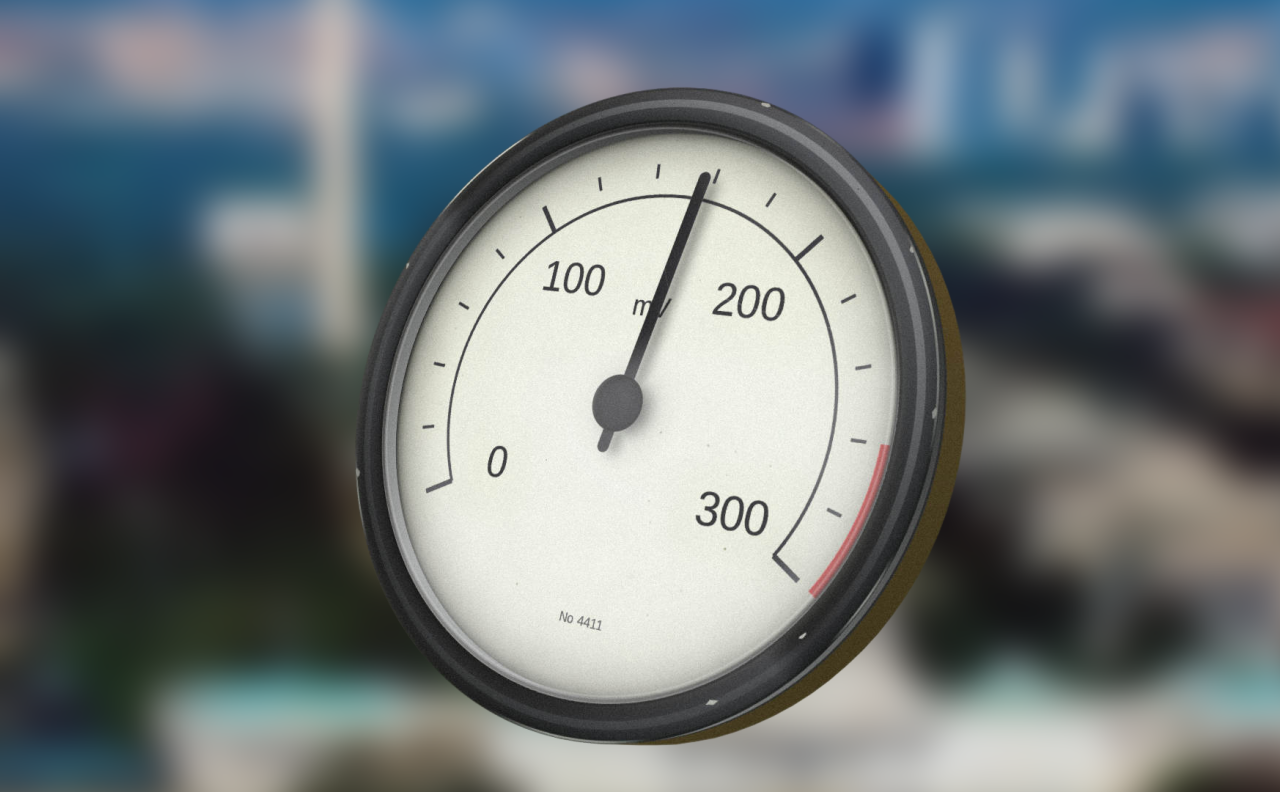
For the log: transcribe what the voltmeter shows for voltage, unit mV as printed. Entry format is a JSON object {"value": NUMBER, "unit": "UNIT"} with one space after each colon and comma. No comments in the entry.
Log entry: {"value": 160, "unit": "mV"}
